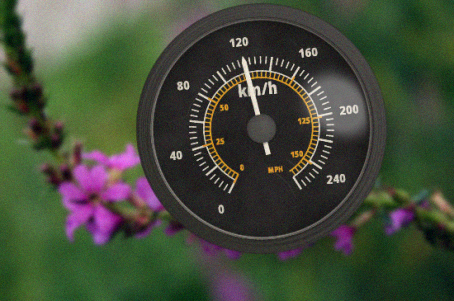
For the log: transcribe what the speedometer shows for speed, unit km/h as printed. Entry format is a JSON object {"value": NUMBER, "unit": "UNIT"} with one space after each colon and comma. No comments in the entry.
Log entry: {"value": 120, "unit": "km/h"}
